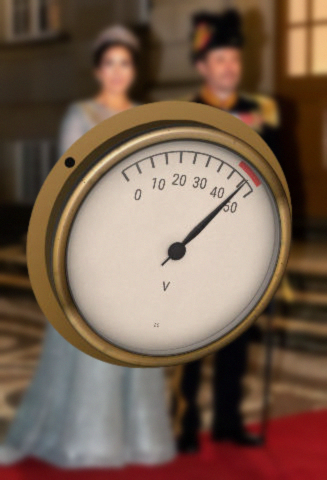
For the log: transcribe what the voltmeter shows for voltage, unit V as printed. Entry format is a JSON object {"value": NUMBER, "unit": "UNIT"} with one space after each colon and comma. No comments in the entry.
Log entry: {"value": 45, "unit": "V"}
